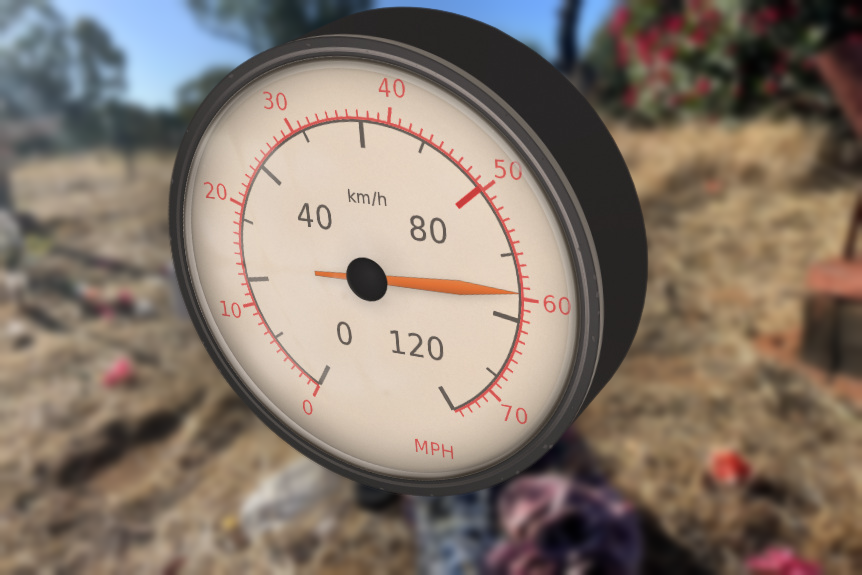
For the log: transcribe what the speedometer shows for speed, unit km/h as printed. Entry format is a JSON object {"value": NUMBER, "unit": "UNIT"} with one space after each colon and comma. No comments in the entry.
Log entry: {"value": 95, "unit": "km/h"}
